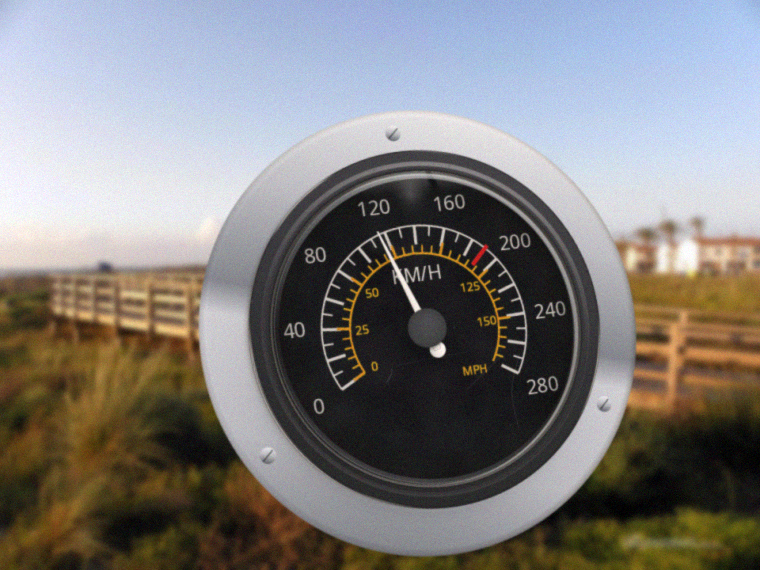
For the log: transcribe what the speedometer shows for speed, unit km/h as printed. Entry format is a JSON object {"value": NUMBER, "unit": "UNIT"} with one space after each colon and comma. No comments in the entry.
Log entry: {"value": 115, "unit": "km/h"}
